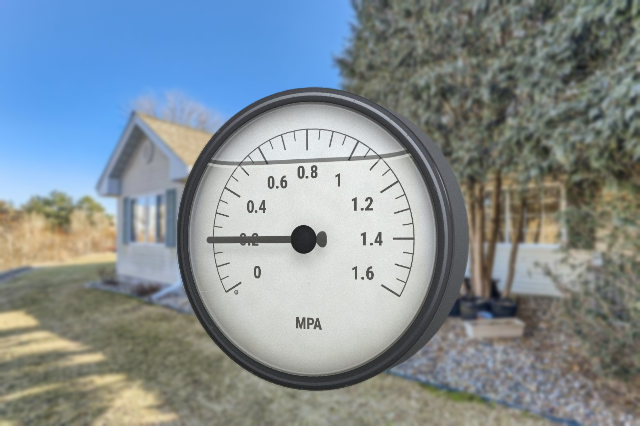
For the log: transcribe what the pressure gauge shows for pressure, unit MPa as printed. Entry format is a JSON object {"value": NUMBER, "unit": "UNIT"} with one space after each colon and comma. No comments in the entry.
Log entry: {"value": 0.2, "unit": "MPa"}
